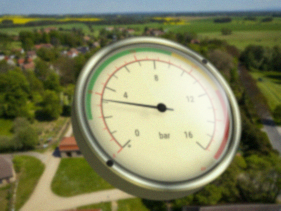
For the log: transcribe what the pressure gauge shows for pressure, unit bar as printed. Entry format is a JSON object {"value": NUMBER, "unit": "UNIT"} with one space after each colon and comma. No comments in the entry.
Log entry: {"value": 3, "unit": "bar"}
